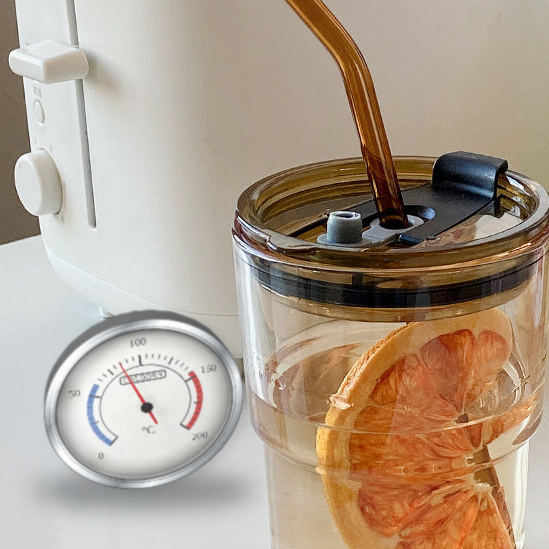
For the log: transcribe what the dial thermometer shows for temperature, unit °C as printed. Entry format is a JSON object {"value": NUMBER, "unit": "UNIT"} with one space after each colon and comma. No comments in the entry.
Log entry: {"value": 85, "unit": "°C"}
